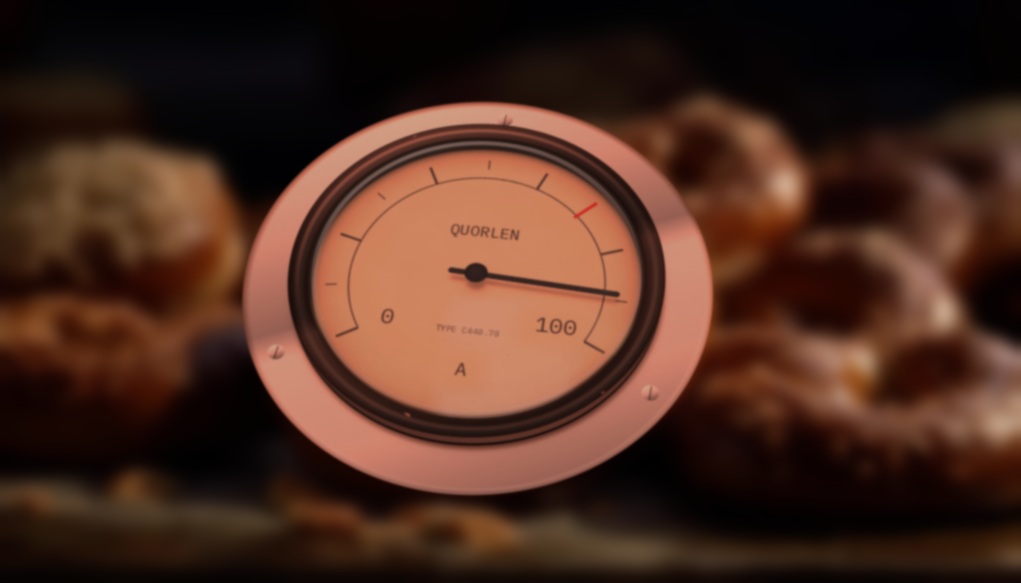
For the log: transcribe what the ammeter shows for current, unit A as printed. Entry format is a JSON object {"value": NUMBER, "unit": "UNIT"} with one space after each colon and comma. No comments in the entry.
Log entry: {"value": 90, "unit": "A"}
